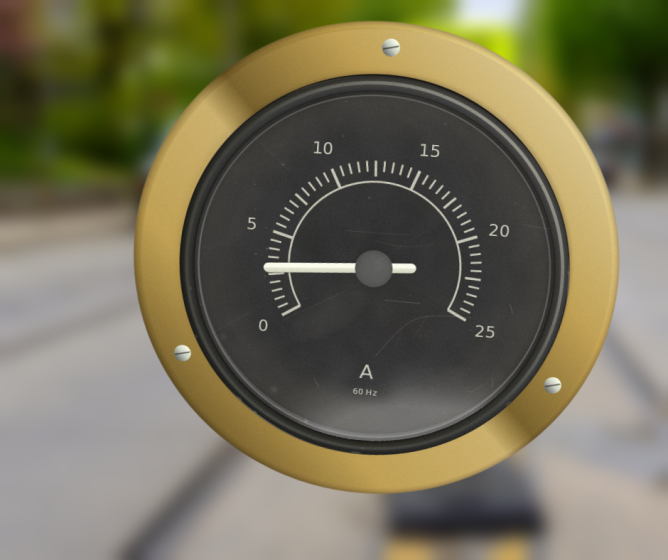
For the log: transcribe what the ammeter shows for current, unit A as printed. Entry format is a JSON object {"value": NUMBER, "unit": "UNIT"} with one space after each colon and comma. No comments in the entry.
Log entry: {"value": 3, "unit": "A"}
